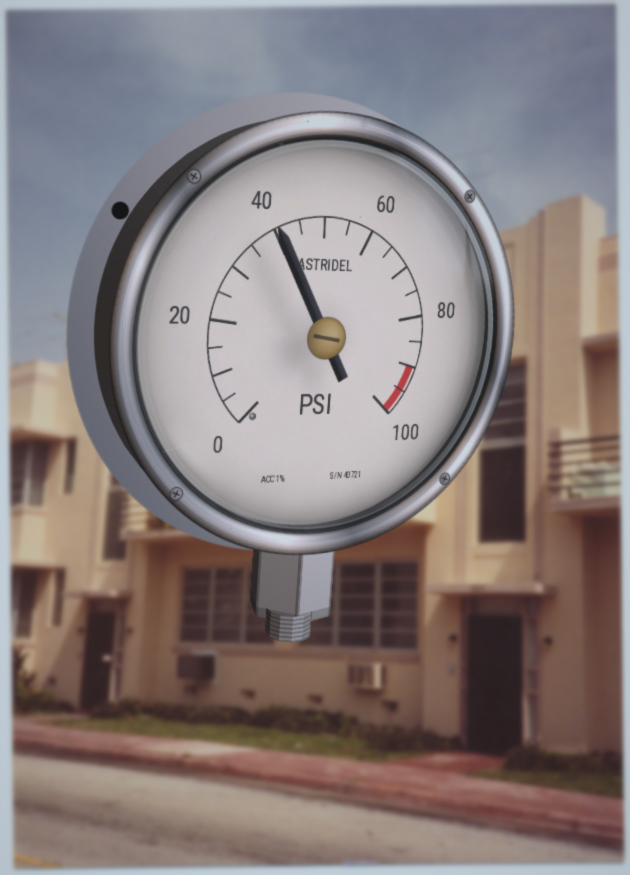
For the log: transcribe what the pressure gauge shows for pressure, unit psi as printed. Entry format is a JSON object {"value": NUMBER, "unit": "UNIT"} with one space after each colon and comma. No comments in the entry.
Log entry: {"value": 40, "unit": "psi"}
